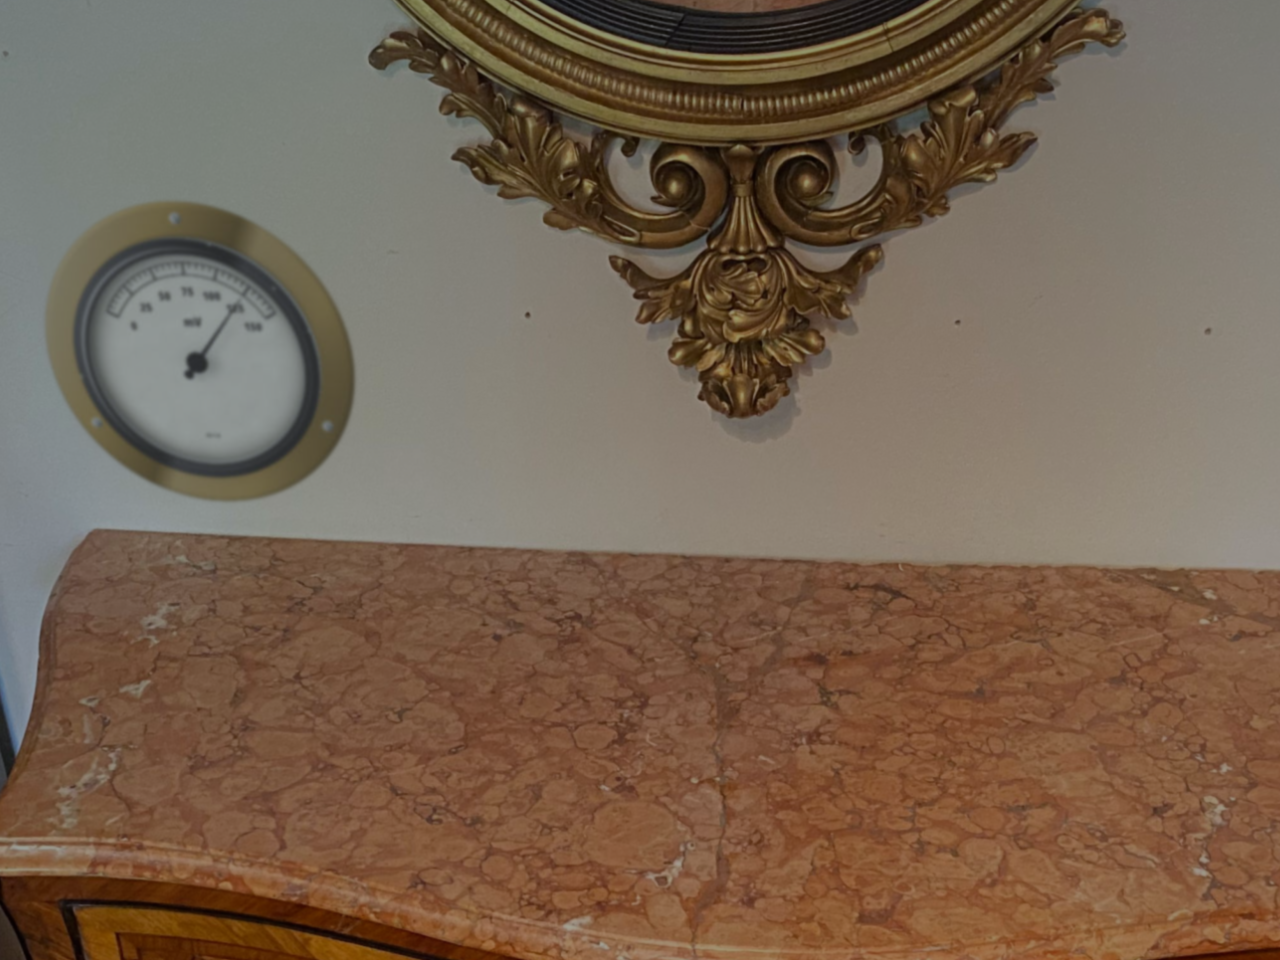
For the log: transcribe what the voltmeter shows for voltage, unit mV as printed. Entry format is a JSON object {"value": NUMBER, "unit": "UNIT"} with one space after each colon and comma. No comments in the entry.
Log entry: {"value": 125, "unit": "mV"}
